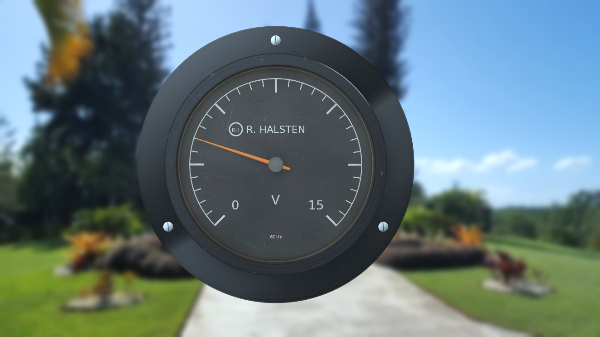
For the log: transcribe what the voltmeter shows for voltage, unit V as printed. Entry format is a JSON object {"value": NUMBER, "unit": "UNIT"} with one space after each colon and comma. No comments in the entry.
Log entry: {"value": 3.5, "unit": "V"}
